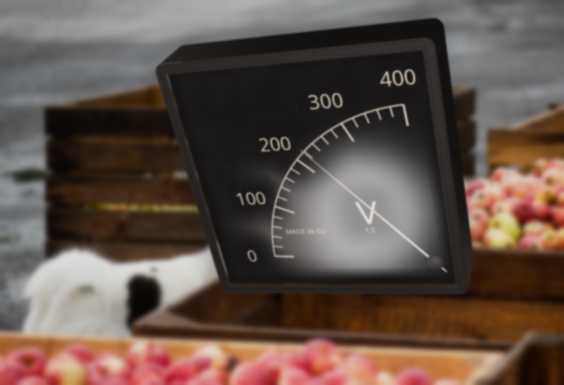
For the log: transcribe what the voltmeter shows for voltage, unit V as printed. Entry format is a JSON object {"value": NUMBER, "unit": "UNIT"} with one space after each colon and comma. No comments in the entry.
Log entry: {"value": 220, "unit": "V"}
